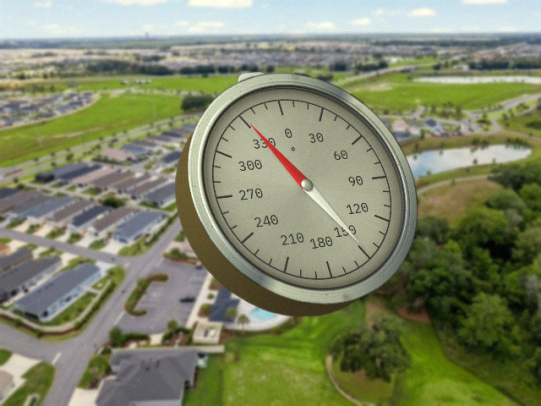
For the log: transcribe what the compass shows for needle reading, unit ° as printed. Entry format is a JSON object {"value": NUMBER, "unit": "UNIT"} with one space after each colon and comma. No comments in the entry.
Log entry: {"value": 330, "unit": "°"}
